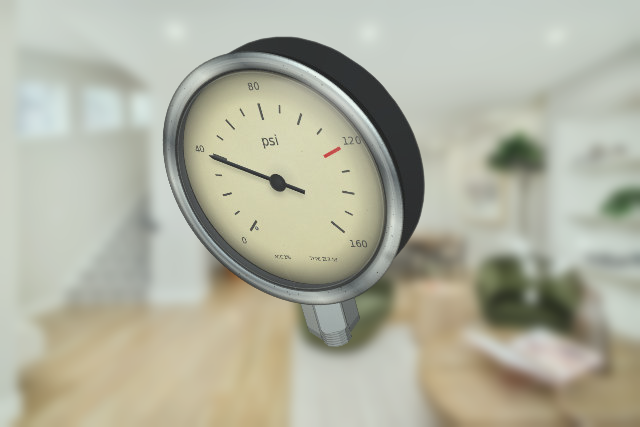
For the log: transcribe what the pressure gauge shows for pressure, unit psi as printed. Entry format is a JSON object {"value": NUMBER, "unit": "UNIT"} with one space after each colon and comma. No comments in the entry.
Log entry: {"value": 40, "unit": "psi"}
